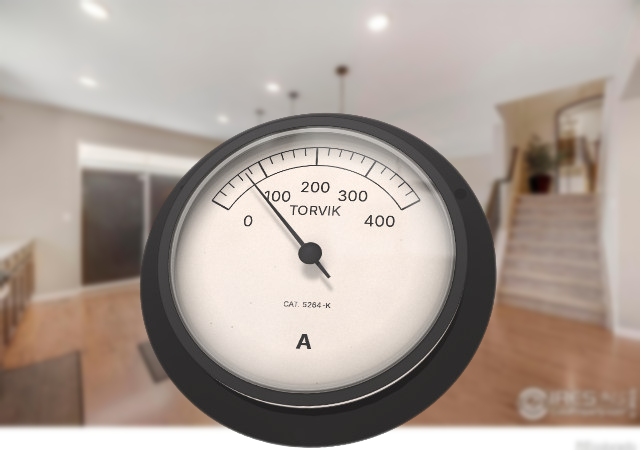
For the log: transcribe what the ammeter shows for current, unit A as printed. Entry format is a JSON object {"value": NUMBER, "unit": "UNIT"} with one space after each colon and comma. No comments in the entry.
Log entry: {"value": 70, "unit": "A"}
